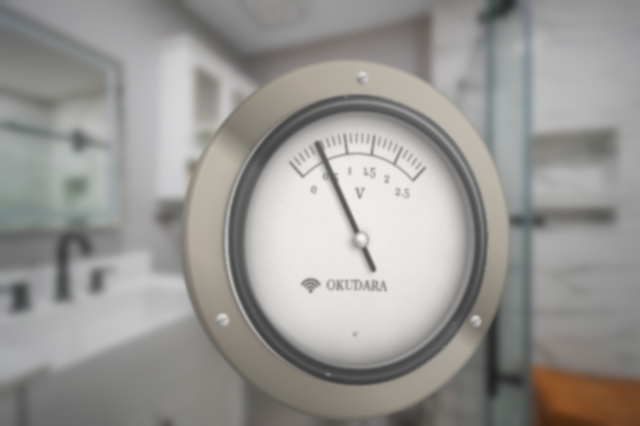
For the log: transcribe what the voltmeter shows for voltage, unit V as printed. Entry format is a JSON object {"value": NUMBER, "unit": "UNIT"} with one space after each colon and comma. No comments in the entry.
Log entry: {"value": 0.5, "unit": "V"}
